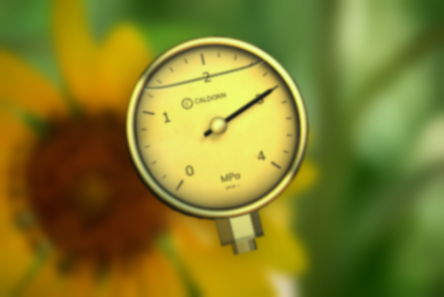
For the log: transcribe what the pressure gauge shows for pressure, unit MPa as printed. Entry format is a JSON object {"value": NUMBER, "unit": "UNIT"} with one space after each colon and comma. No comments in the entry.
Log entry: {"value": 3, "unit": "MPa"}
